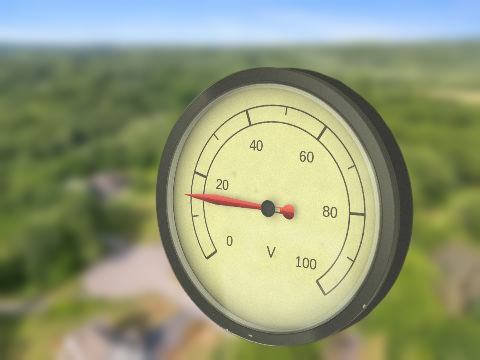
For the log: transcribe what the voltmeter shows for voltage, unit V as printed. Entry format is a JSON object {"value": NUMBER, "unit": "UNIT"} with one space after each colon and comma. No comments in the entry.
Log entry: {"value": 15, "unit": "V"}
